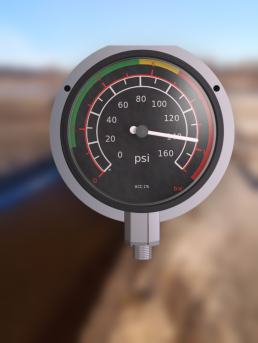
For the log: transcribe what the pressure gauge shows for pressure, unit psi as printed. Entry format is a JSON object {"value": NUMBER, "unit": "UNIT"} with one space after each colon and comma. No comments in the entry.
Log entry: {"value": 140, "unit": "psi"}
